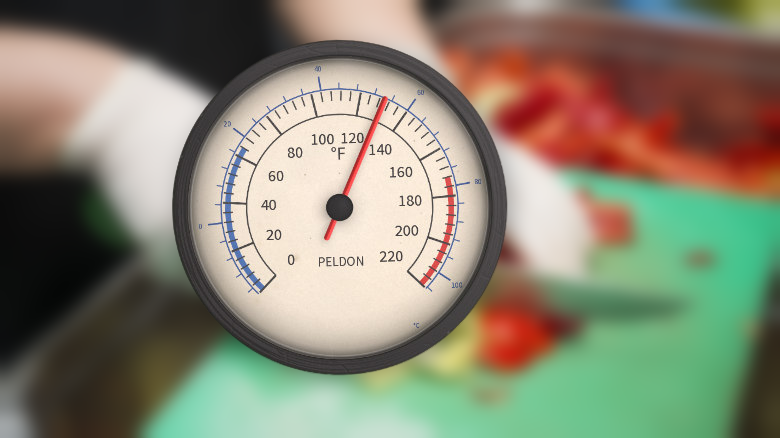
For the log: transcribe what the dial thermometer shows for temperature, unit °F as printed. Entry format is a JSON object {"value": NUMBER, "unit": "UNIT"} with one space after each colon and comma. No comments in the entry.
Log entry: {"value": 130, "unit": "°F"}
